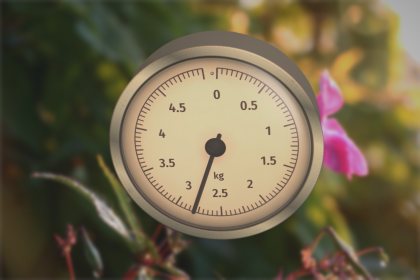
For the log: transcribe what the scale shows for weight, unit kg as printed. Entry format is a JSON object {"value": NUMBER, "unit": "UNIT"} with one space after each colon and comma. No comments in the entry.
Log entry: {"value": 2.8, "unit": "kg"}
